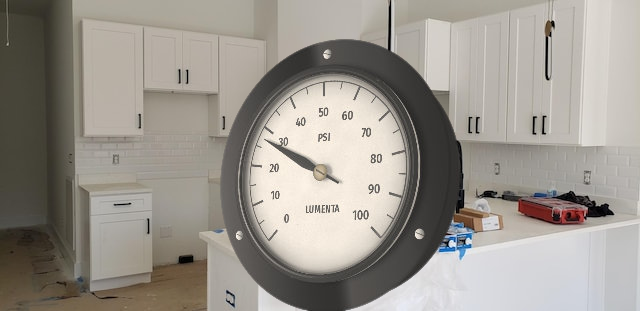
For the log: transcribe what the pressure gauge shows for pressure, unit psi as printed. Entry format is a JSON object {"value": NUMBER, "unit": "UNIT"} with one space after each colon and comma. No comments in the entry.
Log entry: {"value": 27.5, "unit": "psi"}
